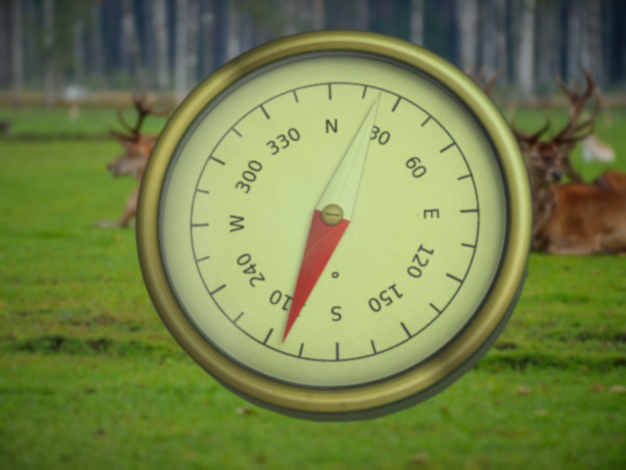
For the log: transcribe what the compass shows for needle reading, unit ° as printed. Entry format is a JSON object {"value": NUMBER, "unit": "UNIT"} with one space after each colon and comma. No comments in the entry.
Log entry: {"value": 202.5, "unit": "°"}
